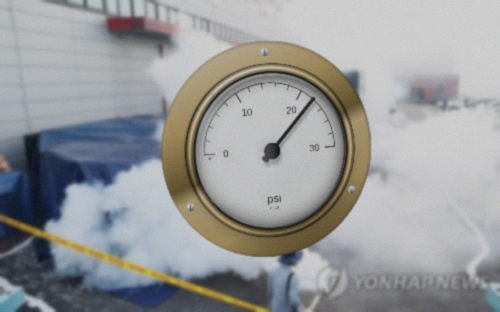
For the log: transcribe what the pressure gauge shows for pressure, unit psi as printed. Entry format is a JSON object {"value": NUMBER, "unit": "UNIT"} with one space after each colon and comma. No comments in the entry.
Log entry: {"value": 22, "unit": "psi"}
